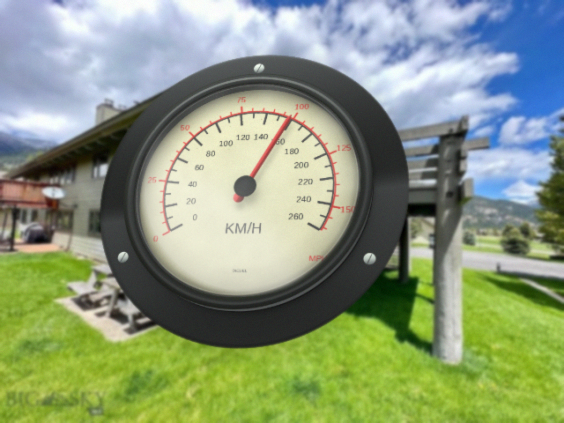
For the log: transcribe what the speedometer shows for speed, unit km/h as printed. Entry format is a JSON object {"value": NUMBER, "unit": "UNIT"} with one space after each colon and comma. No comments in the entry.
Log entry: {"value": 160, "unit": "km/h"}
